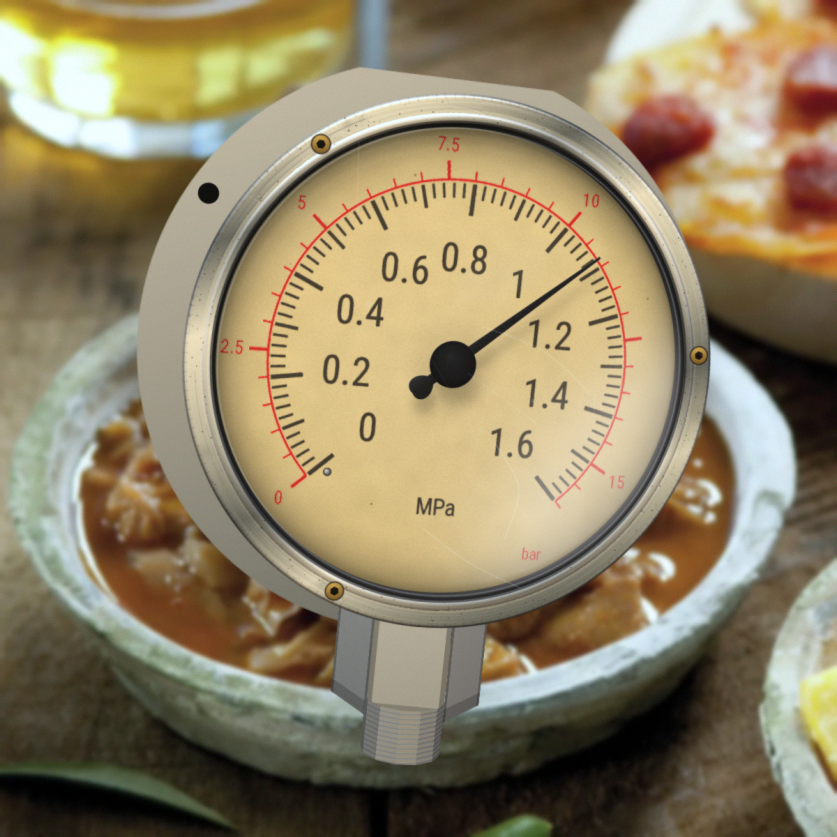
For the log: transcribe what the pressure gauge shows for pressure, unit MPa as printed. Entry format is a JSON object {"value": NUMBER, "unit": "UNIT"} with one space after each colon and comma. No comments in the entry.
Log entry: {"value": 1.08, "unit": "MPa"}
